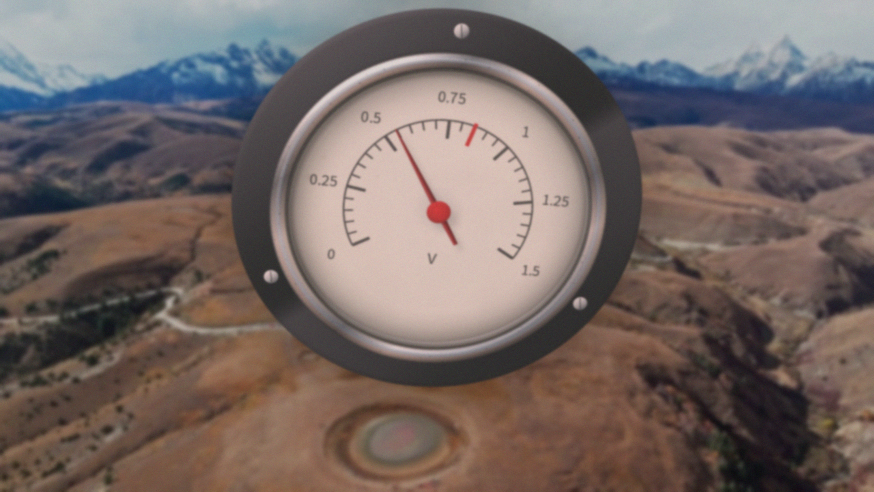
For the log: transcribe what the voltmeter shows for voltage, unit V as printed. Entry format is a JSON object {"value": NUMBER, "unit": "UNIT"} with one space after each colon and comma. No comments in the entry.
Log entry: {"value": 0.55, "unit": "V"}
